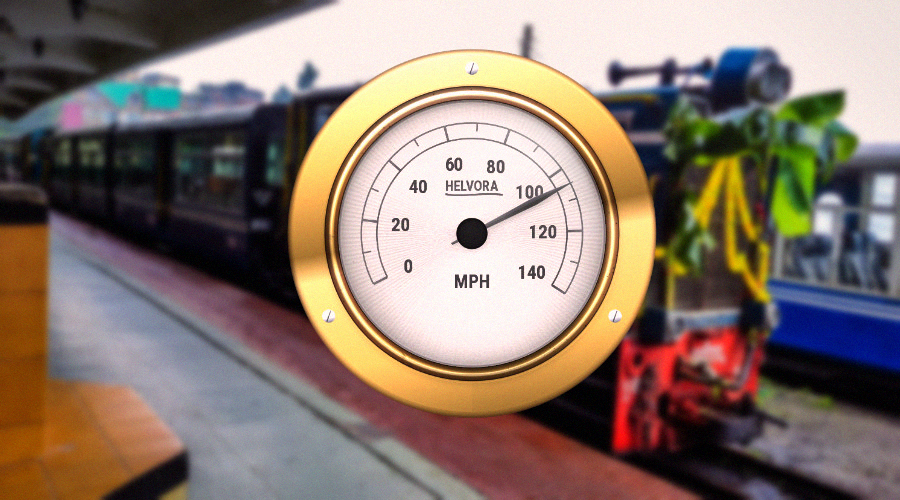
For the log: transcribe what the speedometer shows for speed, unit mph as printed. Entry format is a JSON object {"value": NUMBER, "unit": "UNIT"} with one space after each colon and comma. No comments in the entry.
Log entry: {"value": 105, "unit": "mph"}
